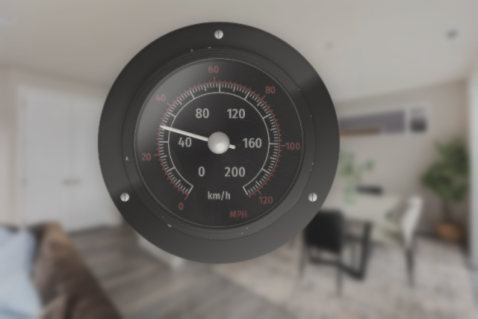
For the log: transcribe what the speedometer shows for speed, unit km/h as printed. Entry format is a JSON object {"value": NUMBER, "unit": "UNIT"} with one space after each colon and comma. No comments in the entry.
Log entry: {"value": 50, "unit": "km/h"}
